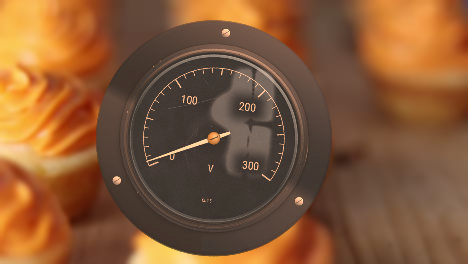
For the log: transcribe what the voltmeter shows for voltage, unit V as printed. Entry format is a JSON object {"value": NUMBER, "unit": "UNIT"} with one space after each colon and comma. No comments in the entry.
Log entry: {"value": 5, "unit": "V"}
